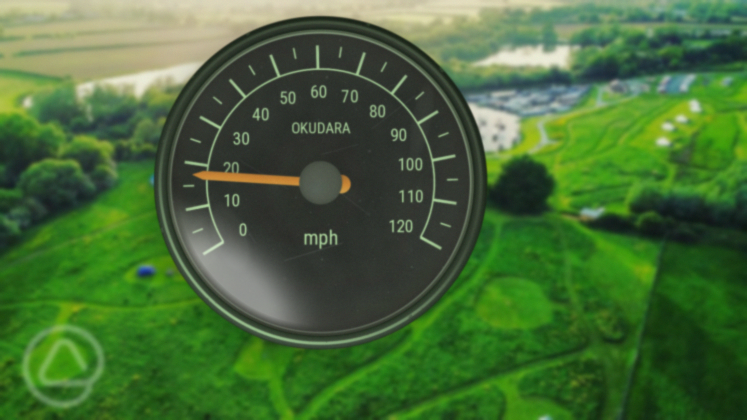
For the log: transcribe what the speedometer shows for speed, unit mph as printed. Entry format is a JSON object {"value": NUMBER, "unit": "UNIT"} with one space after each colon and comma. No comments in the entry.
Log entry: {"value": 17.5, "unit": "mph"}
